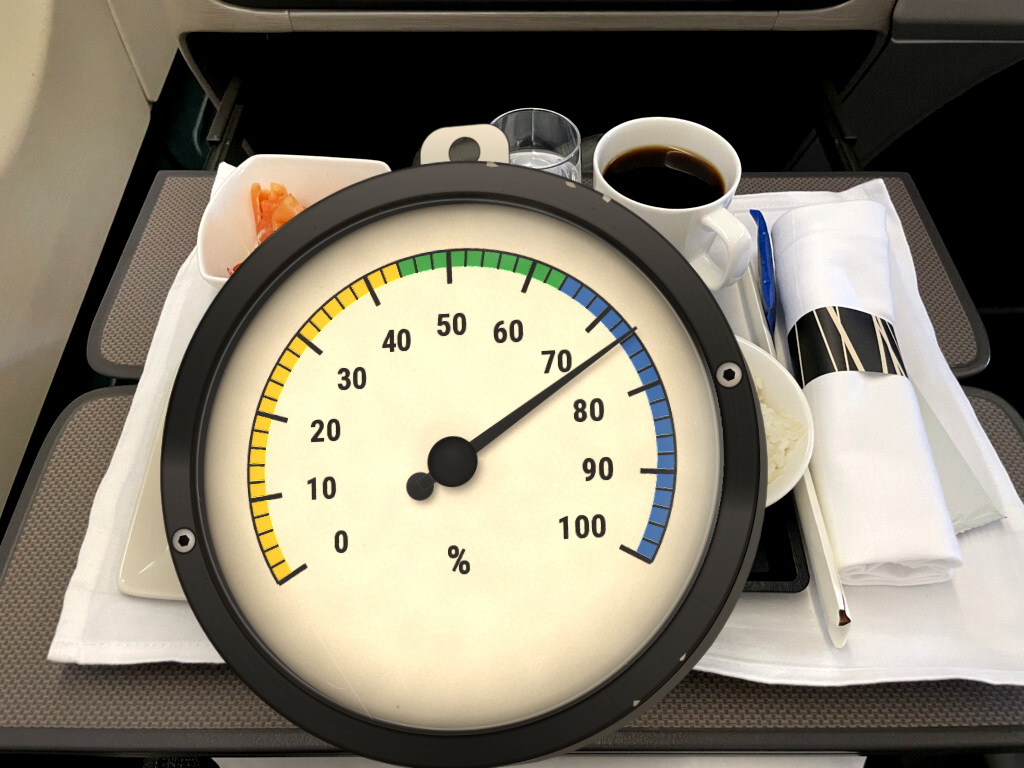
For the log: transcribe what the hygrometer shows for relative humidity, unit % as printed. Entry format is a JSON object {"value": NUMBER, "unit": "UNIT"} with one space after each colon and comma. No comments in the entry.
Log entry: {"value": 74, "unit": "%"}
